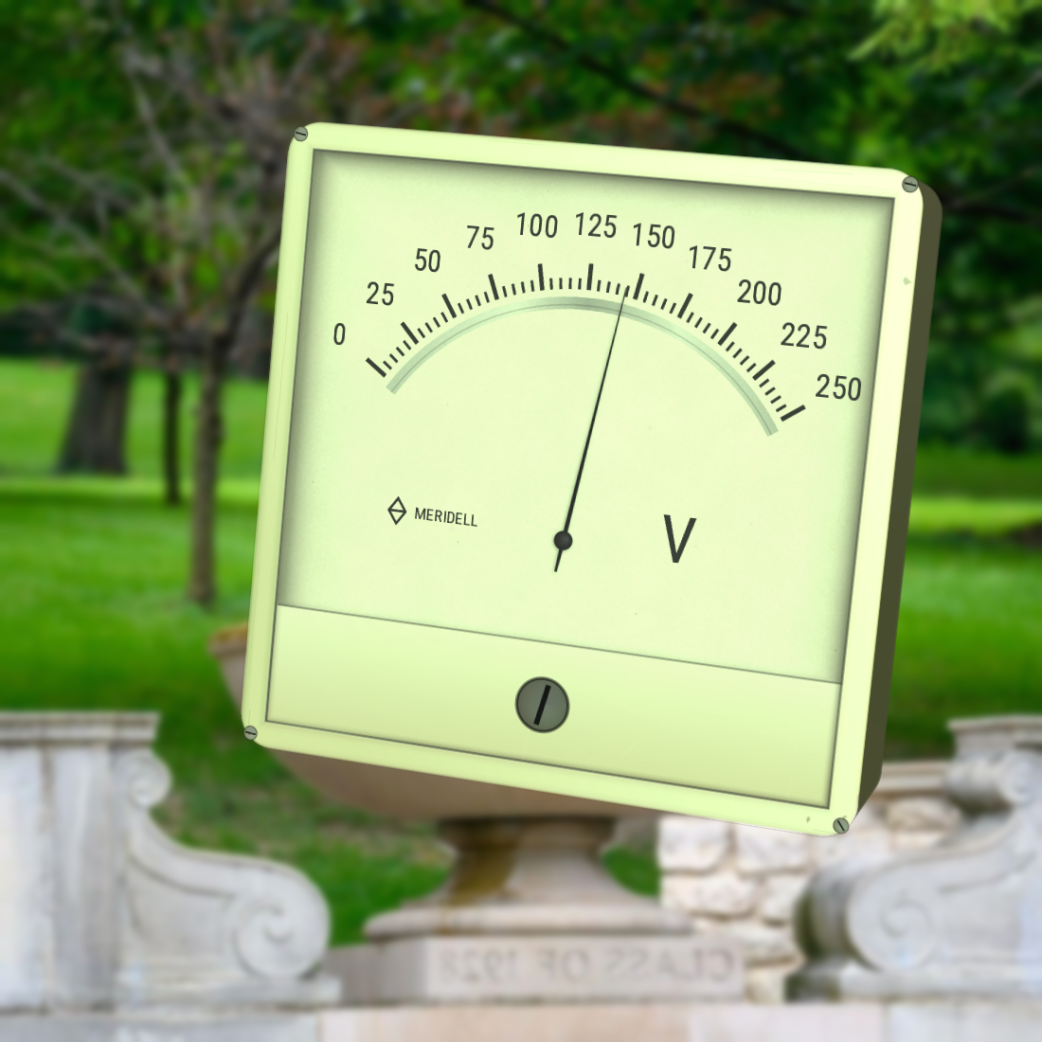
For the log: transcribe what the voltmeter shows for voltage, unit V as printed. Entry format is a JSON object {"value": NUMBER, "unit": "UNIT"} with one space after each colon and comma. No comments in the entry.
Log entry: {"value": 145, "unit": "V"}
